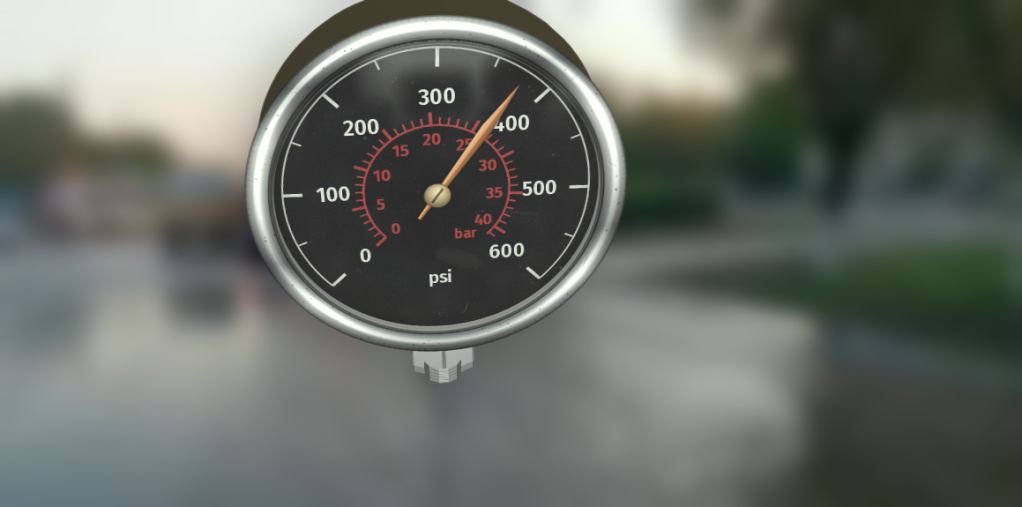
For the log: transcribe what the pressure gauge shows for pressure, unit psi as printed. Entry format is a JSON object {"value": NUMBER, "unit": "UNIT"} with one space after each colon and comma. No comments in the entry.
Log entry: {"value": 375, "unit": "psi"}
